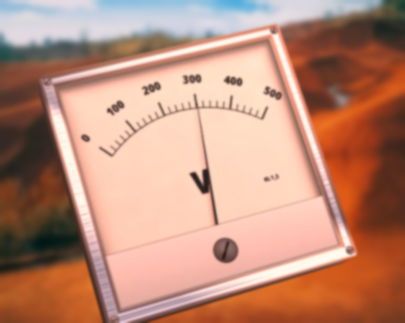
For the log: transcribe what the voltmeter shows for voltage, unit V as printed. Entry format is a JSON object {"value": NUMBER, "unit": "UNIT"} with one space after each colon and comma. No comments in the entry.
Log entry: {"value": 300, "unit": "V"}
